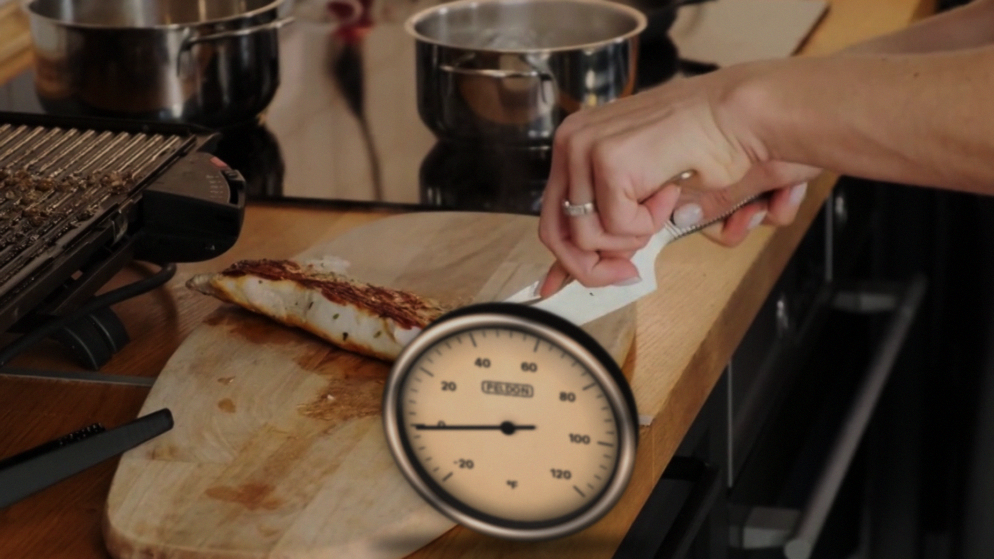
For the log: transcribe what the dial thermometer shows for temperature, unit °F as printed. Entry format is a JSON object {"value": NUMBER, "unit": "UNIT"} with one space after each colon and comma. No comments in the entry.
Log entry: {"value": 0, "unit": "°F"}
